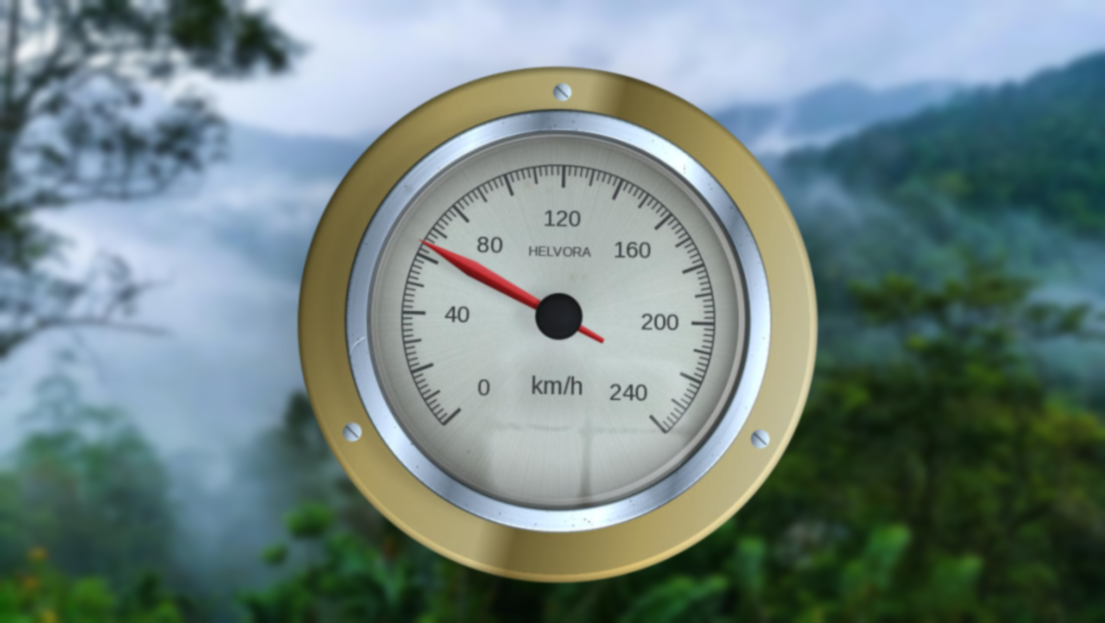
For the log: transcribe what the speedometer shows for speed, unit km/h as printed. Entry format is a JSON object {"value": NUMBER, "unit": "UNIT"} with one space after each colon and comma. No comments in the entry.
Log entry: {"value": 64, "unit": "km/h"}
